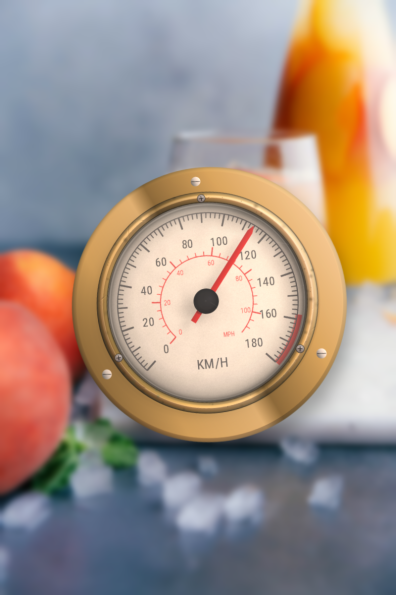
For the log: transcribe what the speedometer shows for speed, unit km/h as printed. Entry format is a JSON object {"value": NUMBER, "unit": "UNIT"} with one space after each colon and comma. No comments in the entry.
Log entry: {"value": 114, "unit": "km/h"}
